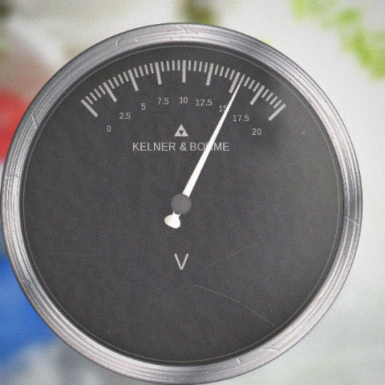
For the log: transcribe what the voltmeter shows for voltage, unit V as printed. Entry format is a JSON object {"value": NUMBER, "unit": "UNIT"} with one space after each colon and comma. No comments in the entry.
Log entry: {"value": 15.5, "unit": "V"}
